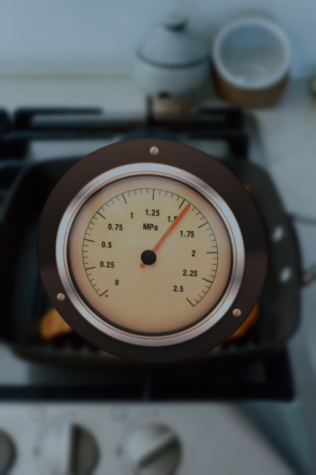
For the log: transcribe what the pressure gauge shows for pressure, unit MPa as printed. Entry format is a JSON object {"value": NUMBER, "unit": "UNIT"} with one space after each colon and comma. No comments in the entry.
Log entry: {"value": 1.55, "unit": "MPa"}
